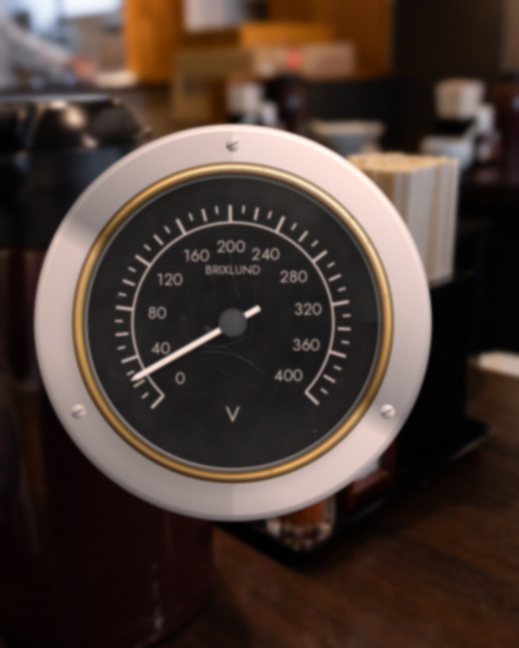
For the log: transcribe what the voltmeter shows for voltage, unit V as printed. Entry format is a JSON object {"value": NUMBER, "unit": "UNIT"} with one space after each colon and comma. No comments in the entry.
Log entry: {"value": 25, "unit": "V"}
